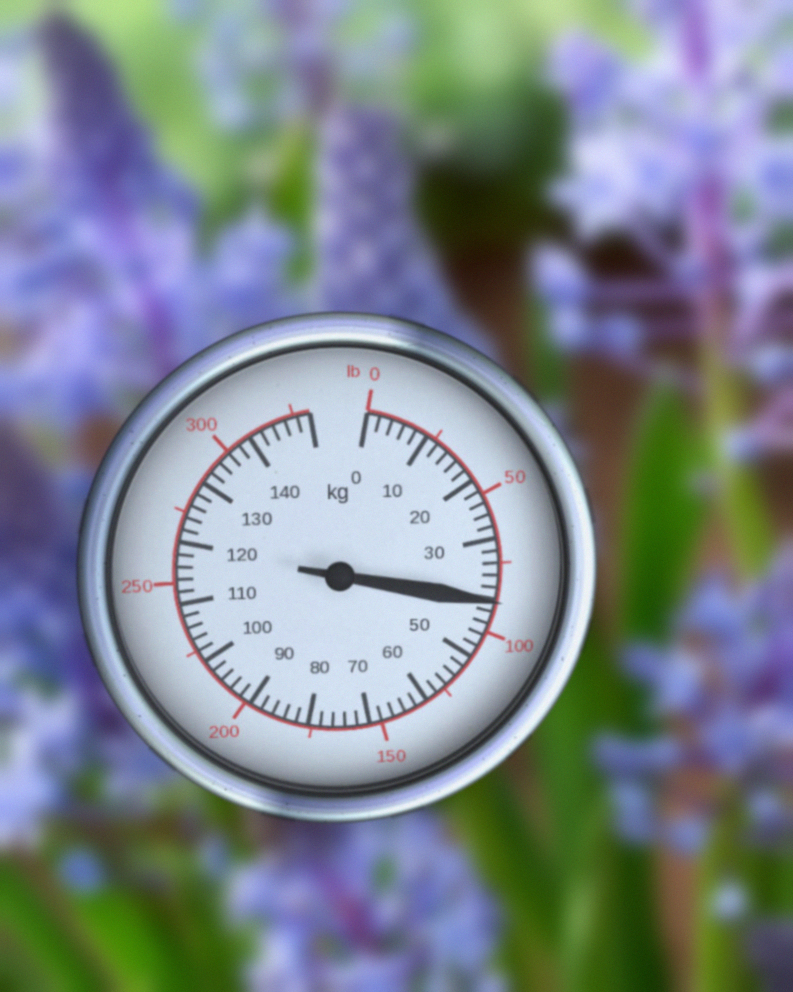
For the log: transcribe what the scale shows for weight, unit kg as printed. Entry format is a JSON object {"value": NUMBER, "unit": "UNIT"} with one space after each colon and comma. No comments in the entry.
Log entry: {"value": 40, "unit": "kg"}
